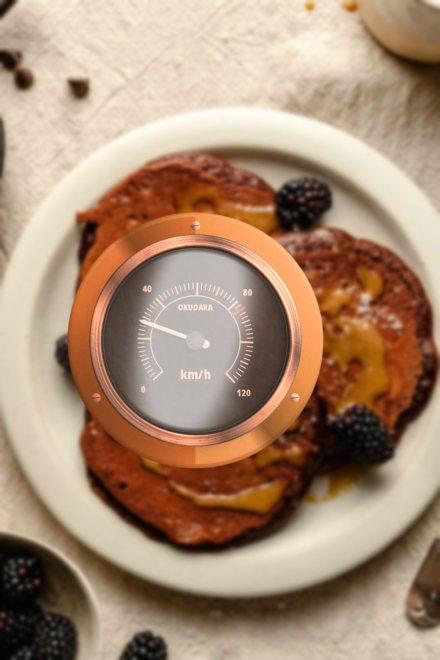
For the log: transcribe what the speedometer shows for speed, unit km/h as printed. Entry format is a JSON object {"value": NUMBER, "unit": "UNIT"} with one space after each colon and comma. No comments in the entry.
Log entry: {"value": 28, "unit": "km/h"}
